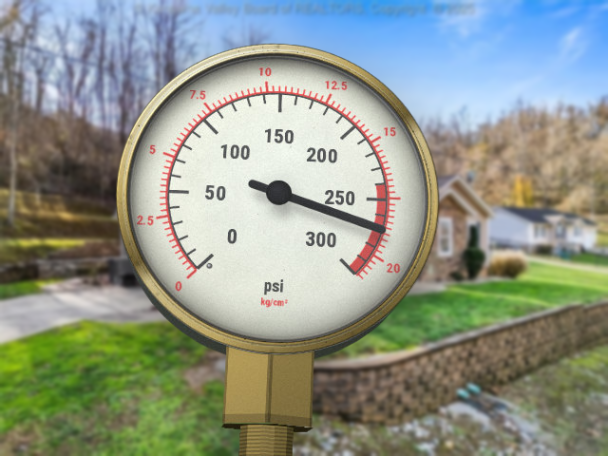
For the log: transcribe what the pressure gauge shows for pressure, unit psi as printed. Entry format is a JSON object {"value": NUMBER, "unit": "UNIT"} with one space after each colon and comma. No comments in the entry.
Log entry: {"value": 270, "unit": "psi"}
